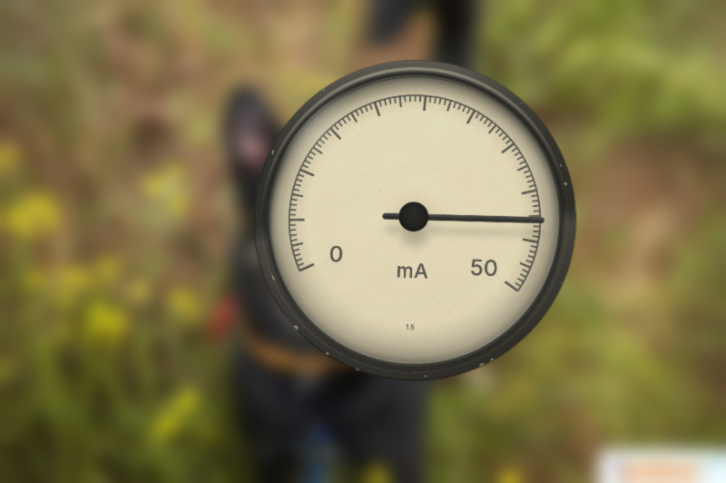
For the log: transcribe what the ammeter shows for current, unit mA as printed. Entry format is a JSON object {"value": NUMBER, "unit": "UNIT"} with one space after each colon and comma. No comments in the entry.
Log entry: {"value": 43, "unit": "mA"}
